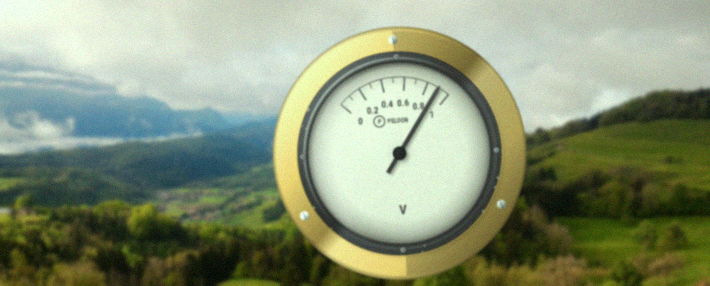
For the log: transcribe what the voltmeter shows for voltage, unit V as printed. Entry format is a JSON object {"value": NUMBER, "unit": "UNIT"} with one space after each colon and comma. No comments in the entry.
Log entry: {"value": 0.9, "unit": "V"}
